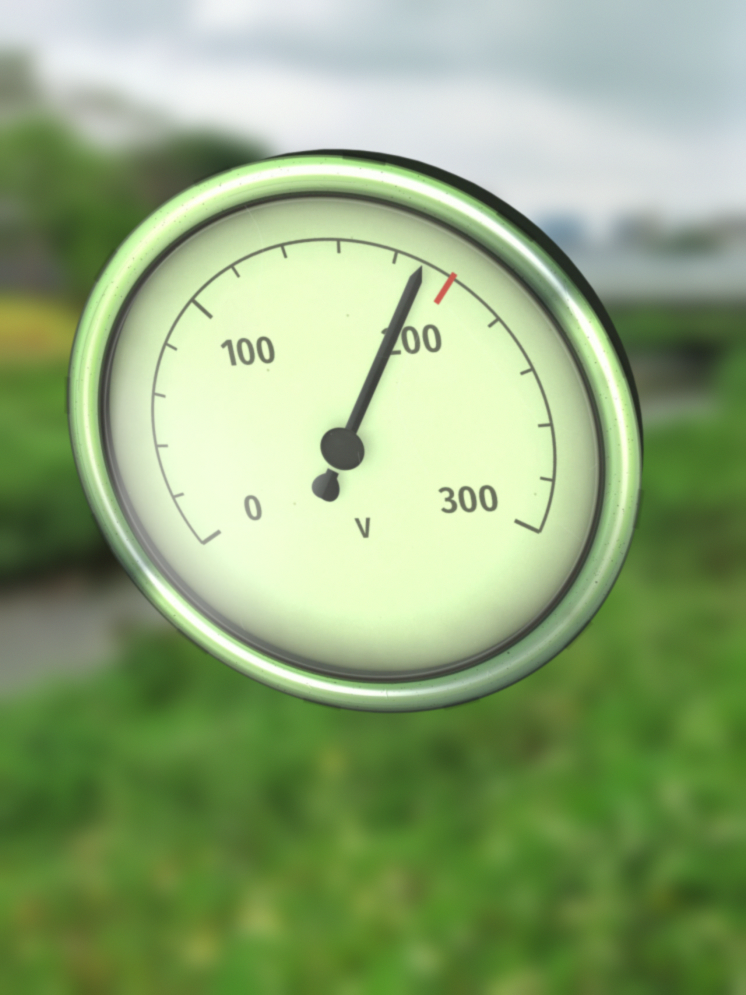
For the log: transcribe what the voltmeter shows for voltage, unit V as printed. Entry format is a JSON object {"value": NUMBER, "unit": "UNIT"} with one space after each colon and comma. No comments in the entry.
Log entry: {"value": 190, "unit": "V"}
